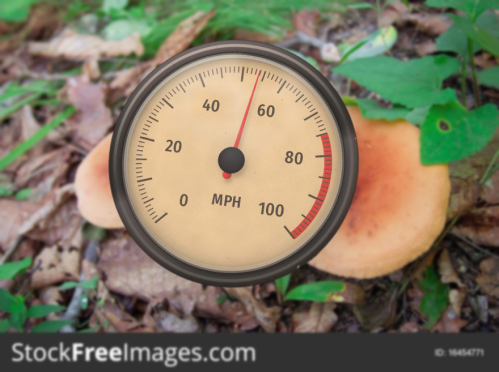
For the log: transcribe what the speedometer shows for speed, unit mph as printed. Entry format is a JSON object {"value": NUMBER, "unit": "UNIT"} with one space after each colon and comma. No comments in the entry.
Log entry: {"value": 54, "unit": "mph"}
